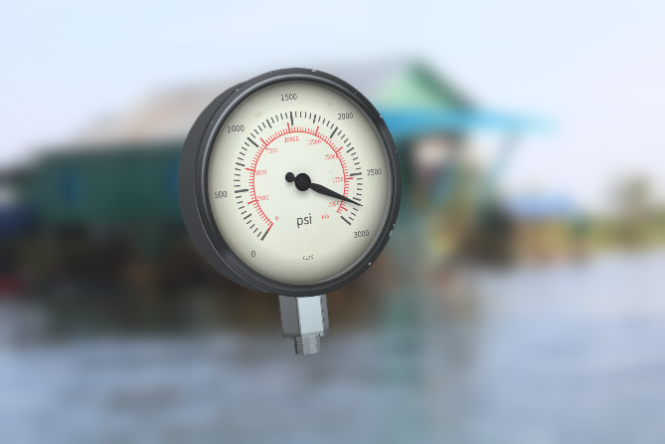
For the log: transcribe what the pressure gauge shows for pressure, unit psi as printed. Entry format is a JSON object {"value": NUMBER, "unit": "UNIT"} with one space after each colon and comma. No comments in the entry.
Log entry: {"value": 2800, "unit": "psi"}
